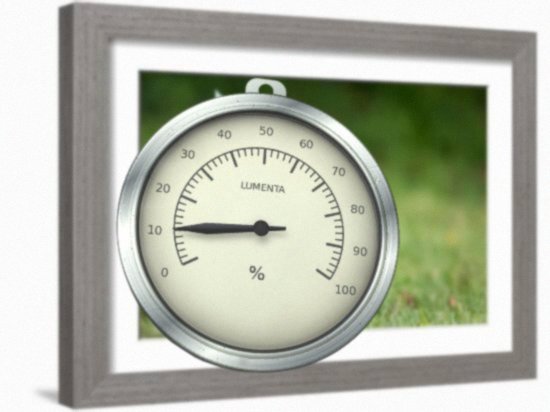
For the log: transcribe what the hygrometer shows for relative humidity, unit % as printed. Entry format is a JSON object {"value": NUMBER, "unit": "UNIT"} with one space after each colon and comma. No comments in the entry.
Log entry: {"value": 10, "unit": "%"}
